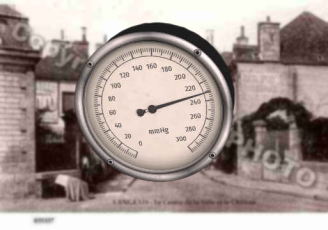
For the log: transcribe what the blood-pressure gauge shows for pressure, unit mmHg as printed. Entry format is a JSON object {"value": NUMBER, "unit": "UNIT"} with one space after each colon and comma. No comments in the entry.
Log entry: {"value": 230, "unit": "mmHg"}
